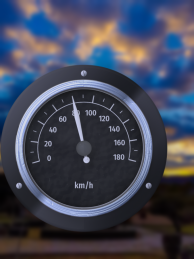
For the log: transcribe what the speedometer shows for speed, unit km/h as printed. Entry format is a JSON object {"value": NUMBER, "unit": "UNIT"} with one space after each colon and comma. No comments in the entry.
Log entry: {"value": 80, "unit": "km/h"}
